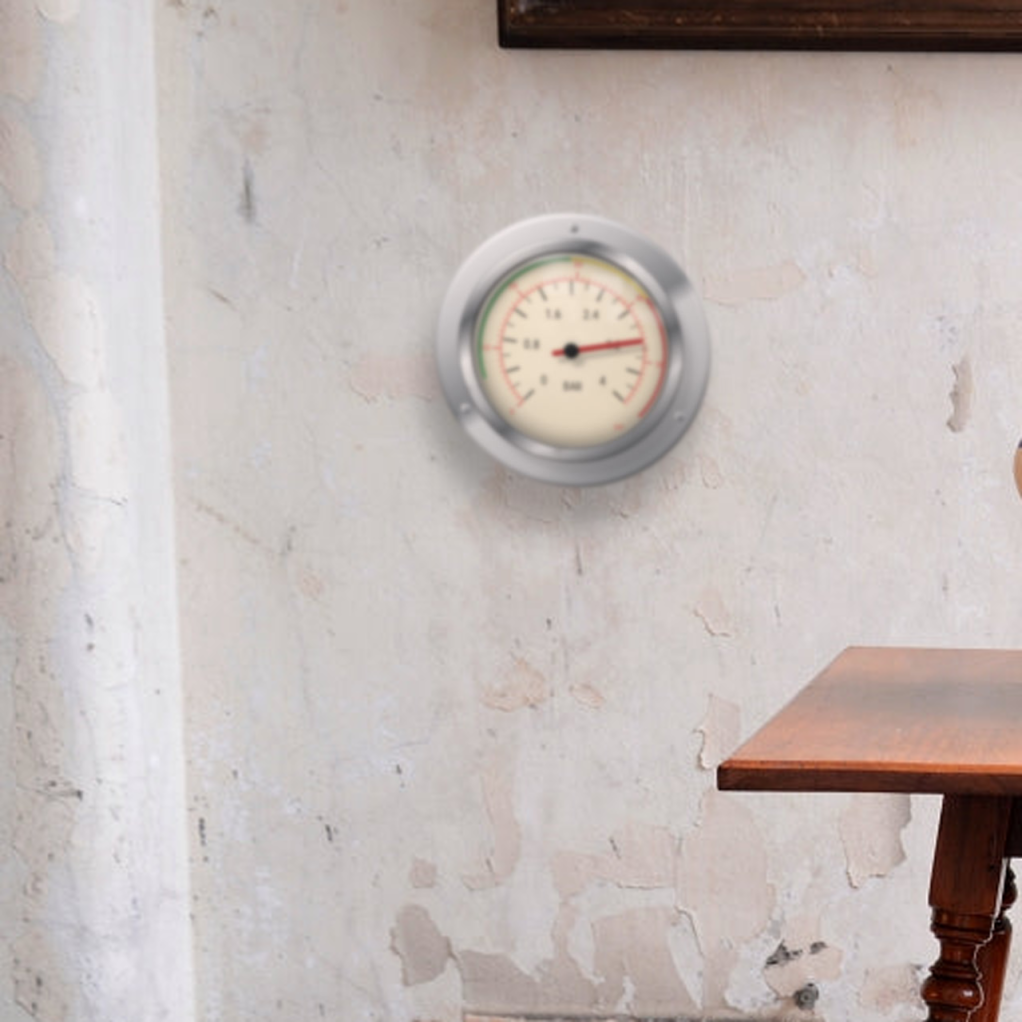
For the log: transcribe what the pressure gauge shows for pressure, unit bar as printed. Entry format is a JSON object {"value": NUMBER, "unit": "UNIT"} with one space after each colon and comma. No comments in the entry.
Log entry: {"value": 3.2, "unit": "bar"}
